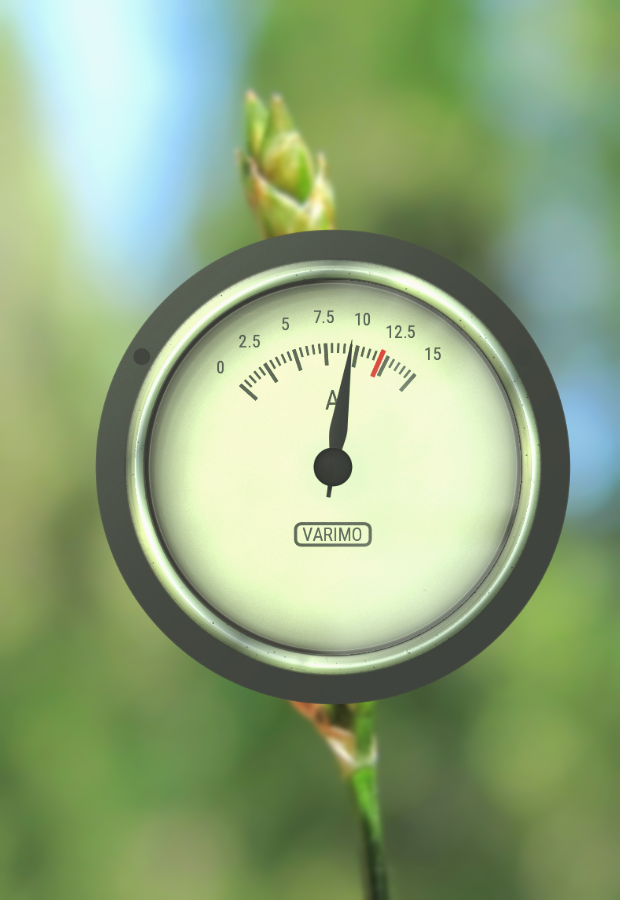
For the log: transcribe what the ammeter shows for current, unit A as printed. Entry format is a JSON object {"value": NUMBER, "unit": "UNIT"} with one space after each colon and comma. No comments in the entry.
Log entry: {"value": 9.5, "unit": "A"}
